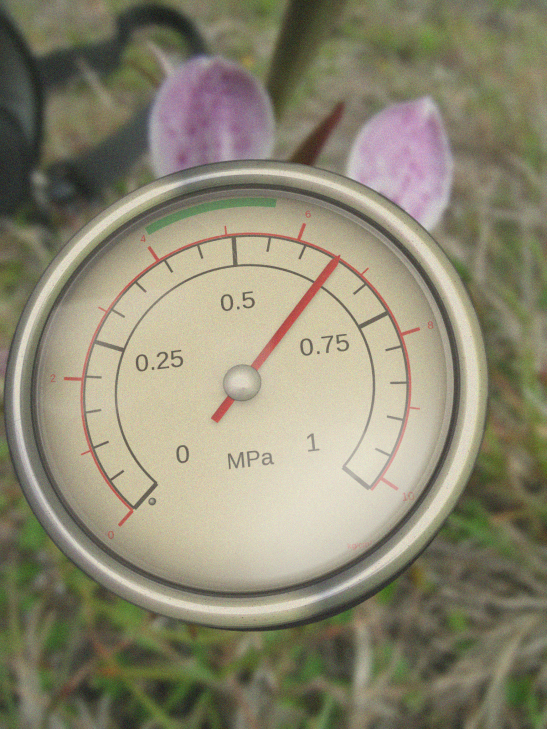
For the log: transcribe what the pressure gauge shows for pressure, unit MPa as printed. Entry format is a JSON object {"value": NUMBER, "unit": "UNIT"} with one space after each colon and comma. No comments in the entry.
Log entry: {"value": 0.65, "unit": "MPa"}
